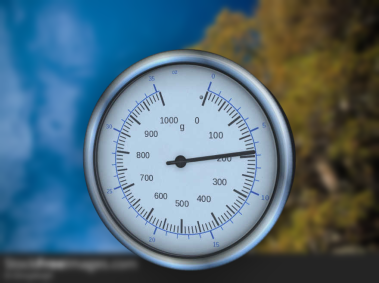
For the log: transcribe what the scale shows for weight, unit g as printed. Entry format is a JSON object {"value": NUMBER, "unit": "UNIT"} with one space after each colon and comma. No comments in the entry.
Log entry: {"value": 190, "unit": "g"}
